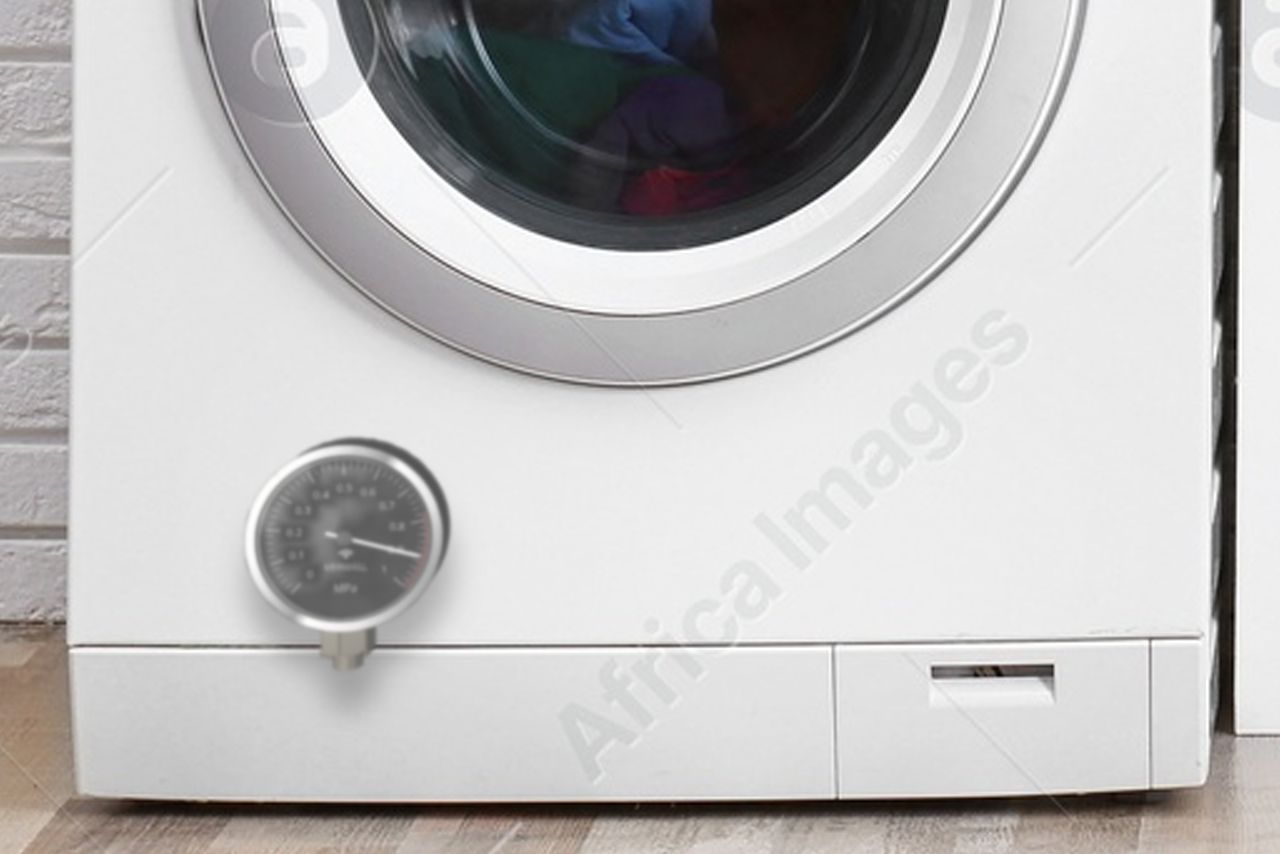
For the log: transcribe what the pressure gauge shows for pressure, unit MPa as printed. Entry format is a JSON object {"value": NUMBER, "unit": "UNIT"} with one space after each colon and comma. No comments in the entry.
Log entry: {"value": 0.9, "unit": "MPa"}
